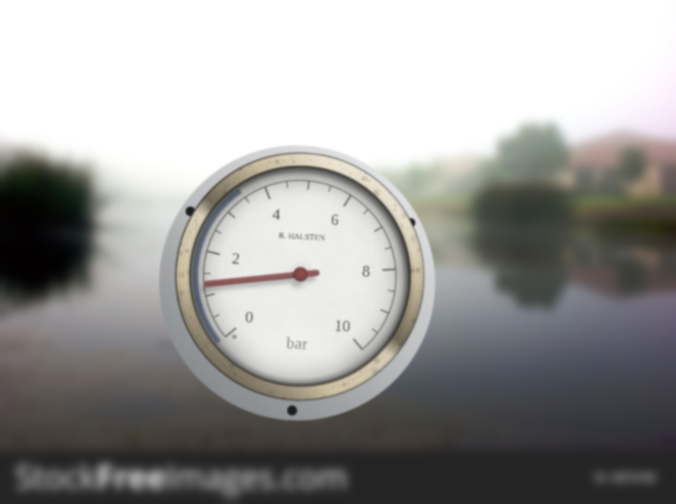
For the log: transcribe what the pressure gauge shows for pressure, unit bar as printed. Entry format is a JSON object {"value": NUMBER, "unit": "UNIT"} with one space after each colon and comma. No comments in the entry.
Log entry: {"value": 1.25, "unit": "bar"}
